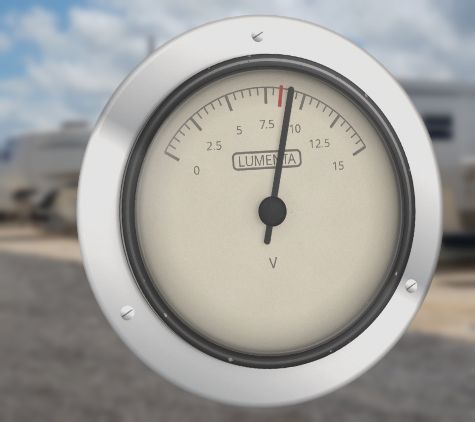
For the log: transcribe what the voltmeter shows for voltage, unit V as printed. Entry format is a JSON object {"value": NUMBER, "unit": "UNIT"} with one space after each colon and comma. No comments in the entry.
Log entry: {"value": 9, "unit": "V"}
